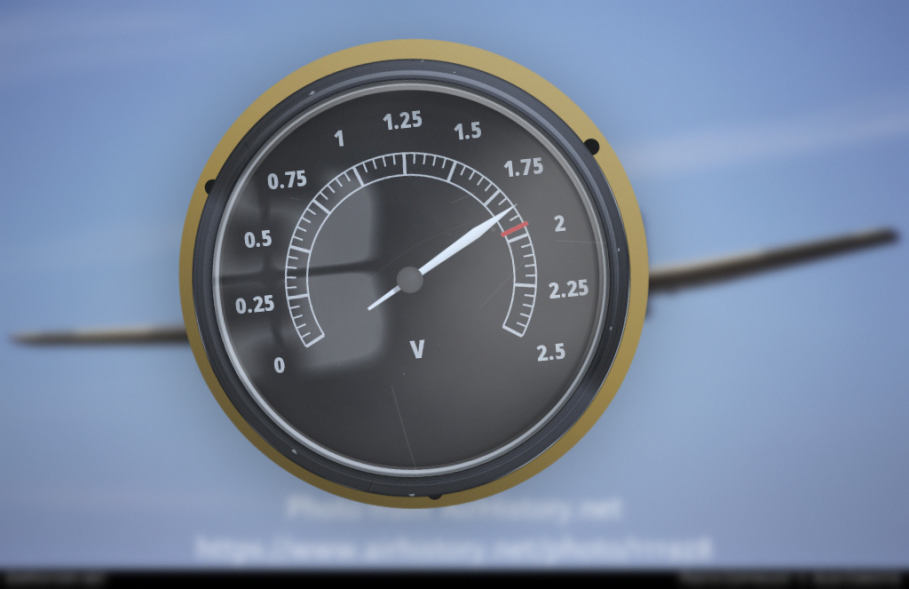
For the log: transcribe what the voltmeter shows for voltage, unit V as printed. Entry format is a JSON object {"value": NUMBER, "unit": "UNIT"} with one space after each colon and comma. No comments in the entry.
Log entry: {"value": 1.85, "unit": "V"}
